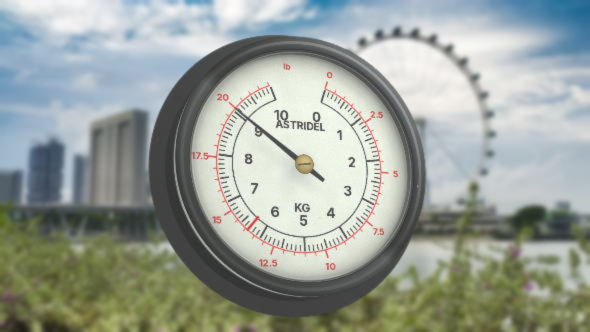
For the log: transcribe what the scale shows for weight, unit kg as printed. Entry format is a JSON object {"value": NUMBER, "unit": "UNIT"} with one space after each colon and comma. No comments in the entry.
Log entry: {"value": 9, "unit": "kg"}
